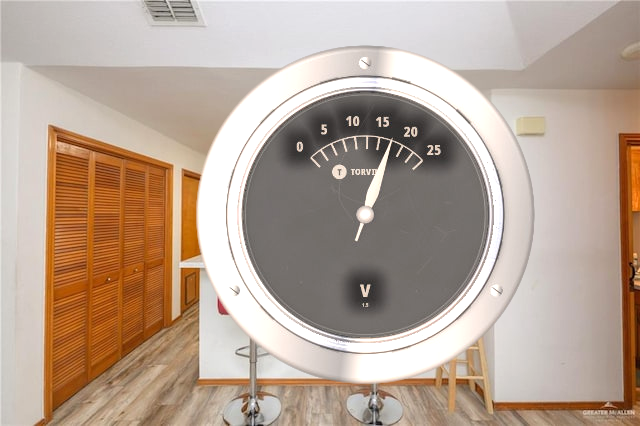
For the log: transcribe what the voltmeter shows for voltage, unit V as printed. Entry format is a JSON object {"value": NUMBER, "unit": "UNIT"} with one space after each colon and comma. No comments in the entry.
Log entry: {"value": 17.5, "unit": "V"}
